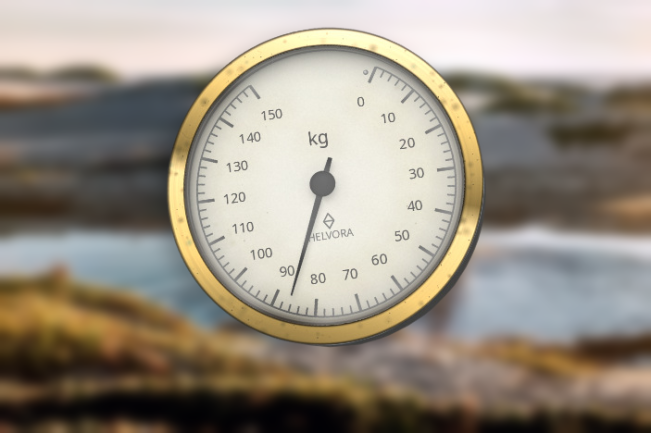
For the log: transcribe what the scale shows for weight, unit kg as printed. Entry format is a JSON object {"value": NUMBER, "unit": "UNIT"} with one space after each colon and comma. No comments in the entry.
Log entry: {"value": 86, "unit": "kg"}
